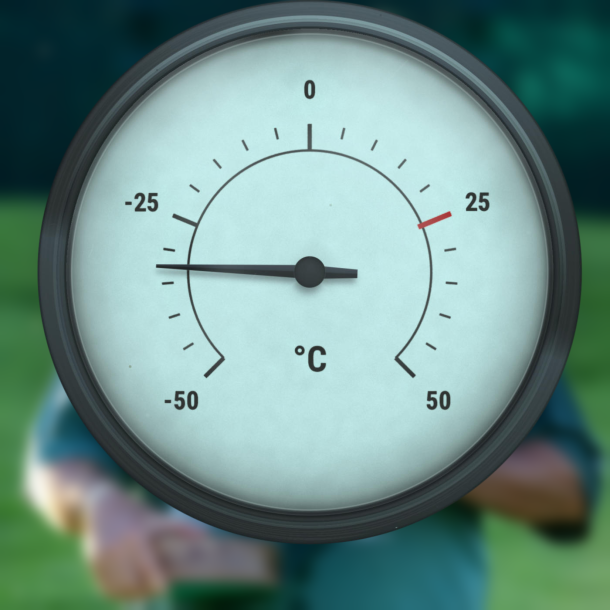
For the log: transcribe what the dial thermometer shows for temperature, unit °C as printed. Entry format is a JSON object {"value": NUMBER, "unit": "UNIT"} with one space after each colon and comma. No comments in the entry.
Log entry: {"value": -32.5, "unit": "°C"}
